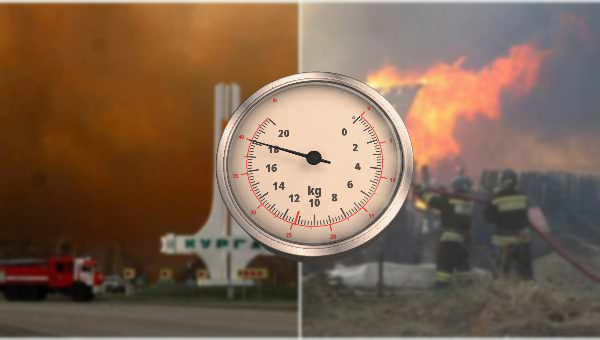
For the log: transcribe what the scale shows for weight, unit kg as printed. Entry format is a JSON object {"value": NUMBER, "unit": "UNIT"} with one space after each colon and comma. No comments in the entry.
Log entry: {"value": 18, "unit": "kg"}
